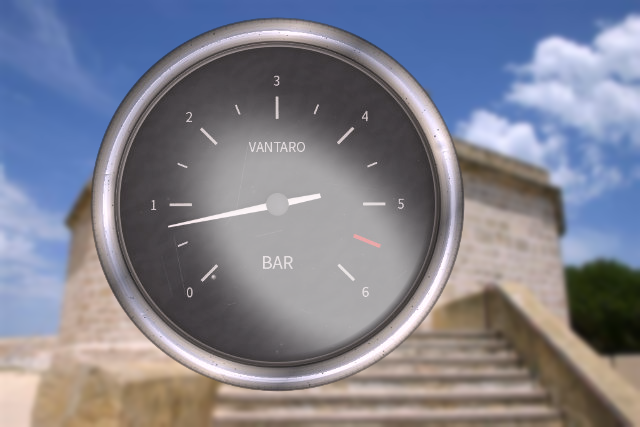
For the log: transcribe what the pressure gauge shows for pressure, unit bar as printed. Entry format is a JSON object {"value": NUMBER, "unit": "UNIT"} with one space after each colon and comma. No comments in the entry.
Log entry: {"value": 0.75, "unit": "bar"}
